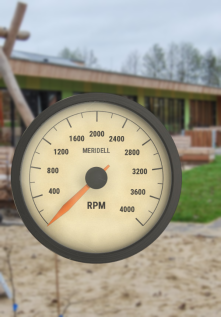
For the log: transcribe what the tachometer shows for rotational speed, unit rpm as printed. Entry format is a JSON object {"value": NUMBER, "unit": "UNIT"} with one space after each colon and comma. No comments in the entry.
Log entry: {"value": 0, "unit": "rpm"}
